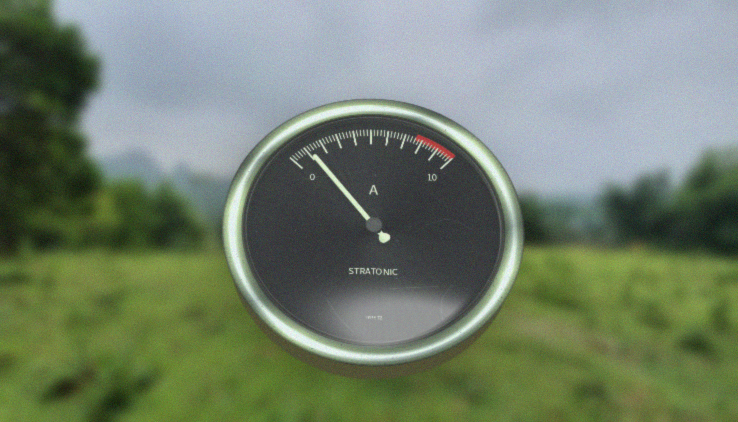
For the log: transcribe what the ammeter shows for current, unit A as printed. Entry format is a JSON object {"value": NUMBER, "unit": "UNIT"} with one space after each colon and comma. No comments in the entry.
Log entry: {"value": 1, "unit": "A"}
